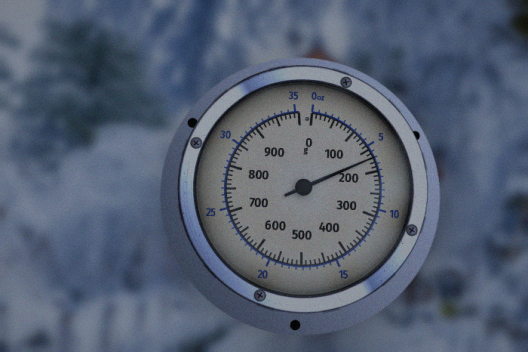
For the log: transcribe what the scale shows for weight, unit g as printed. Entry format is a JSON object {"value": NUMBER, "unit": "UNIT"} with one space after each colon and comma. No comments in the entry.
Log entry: {"value": 170, "unit": "g"}
